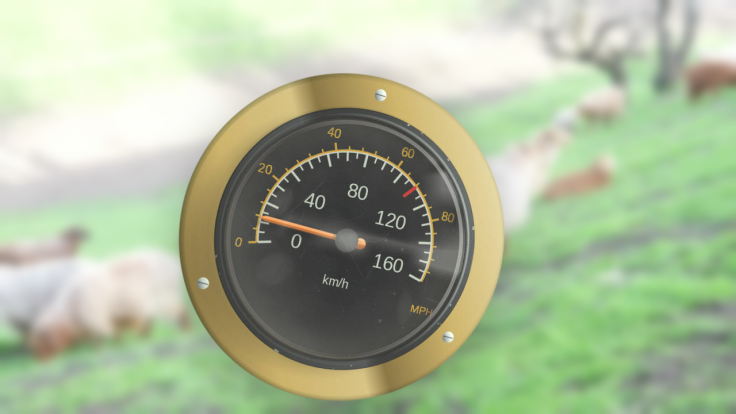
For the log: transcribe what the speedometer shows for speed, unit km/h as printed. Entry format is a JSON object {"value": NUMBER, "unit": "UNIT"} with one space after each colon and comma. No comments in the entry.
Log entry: {"value": 12.5, "unit": "km/h"}
